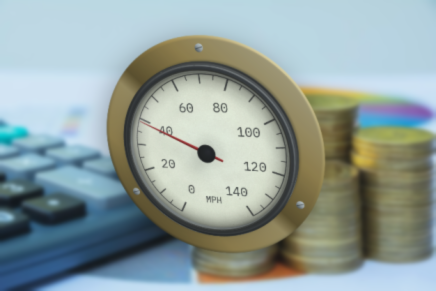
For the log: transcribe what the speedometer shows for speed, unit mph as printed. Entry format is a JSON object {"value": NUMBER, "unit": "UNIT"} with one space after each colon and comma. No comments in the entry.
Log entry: {"value": 40, "unit": "mph"}
